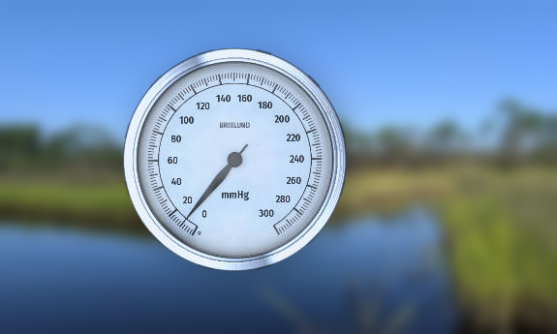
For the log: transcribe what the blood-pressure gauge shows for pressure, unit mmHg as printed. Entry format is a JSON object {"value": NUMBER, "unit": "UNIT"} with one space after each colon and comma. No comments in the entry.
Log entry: {"value": 10, "unit": "mmHg"}
